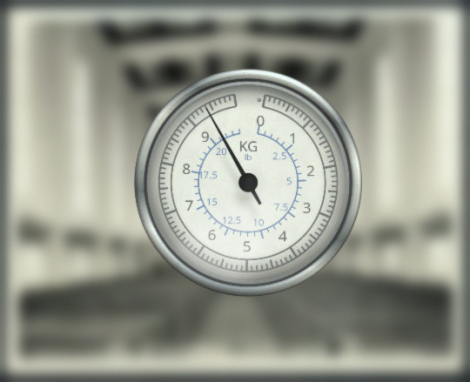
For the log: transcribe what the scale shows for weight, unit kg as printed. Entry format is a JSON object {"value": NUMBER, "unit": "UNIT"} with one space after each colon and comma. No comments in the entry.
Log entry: {"value": 9.4, "unit": "kg"}
